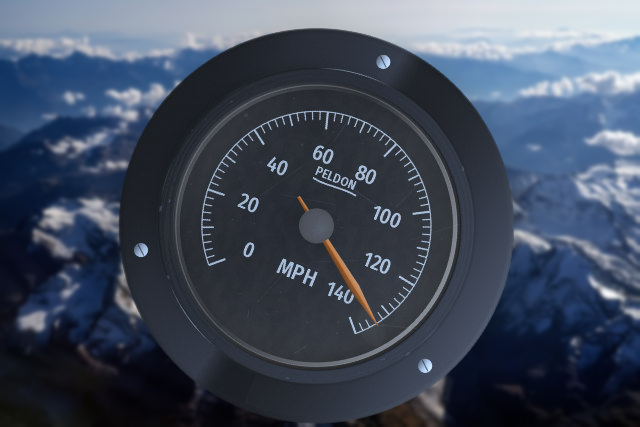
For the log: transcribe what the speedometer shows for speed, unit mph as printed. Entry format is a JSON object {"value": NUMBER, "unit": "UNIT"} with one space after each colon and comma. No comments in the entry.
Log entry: {"value": 134, "unit": "mph"}
